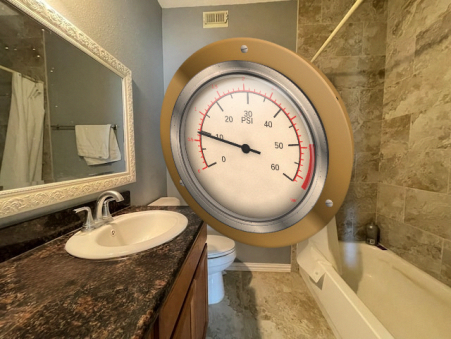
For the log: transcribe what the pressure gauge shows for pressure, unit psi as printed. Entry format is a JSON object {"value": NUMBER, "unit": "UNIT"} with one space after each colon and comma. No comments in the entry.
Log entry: {"value": 10, "unit": "psi"}
